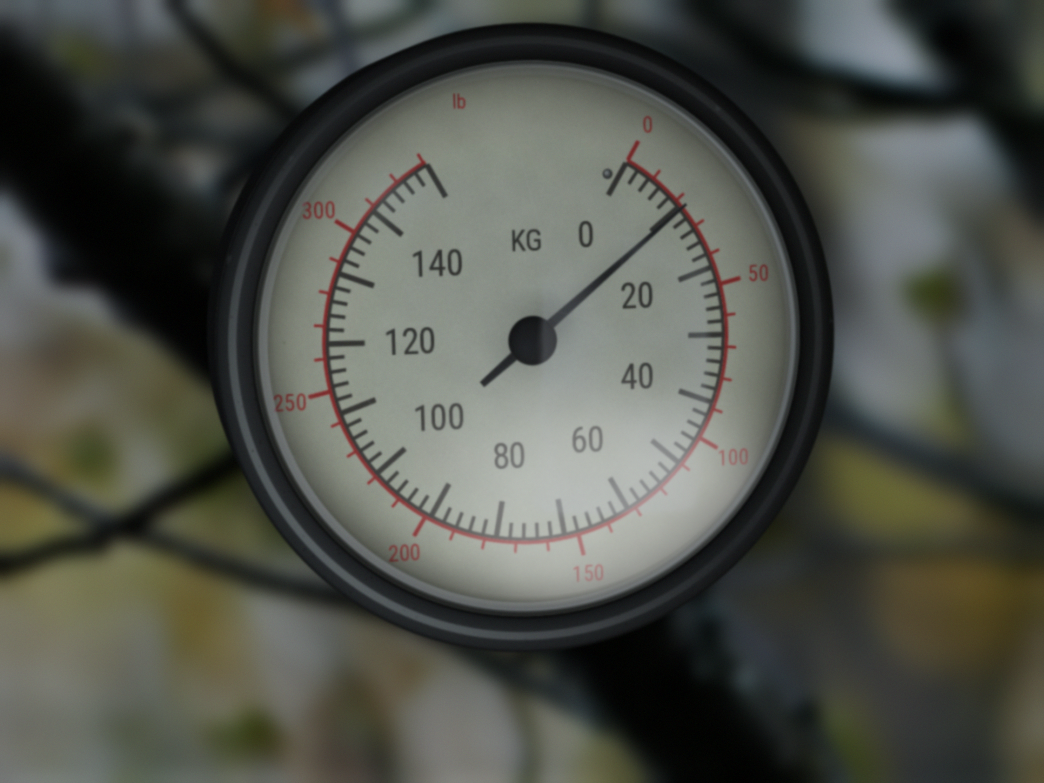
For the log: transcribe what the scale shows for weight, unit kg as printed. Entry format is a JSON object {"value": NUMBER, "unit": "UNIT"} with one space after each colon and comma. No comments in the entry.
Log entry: {"value": 10, "unit": "kg"}
